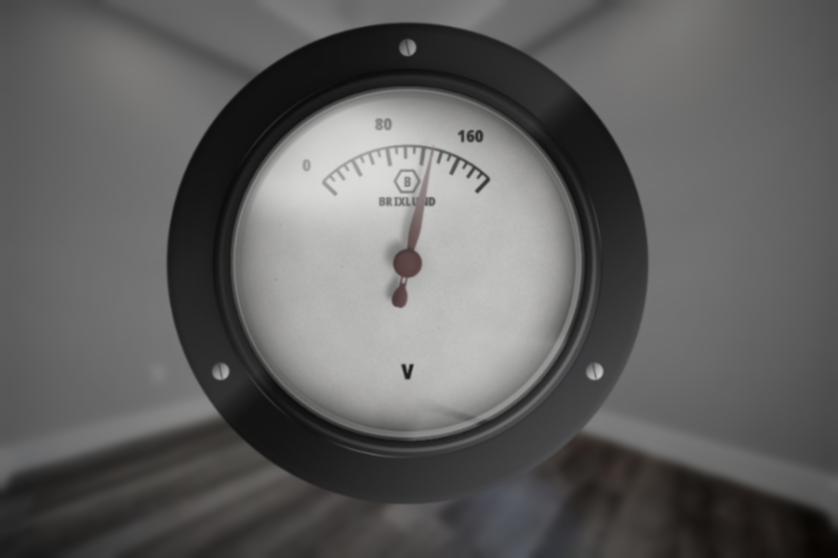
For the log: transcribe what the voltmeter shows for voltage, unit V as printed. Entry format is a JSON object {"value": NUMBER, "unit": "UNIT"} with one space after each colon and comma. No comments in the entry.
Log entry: {"value": 130, "unit": "V"}
